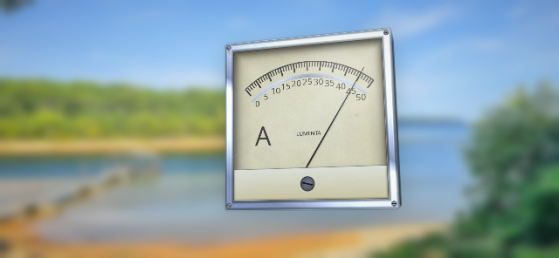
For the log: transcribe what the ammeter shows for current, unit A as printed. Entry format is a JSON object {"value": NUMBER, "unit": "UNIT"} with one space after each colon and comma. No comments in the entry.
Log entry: {"value": 45, "unit": "A"}
